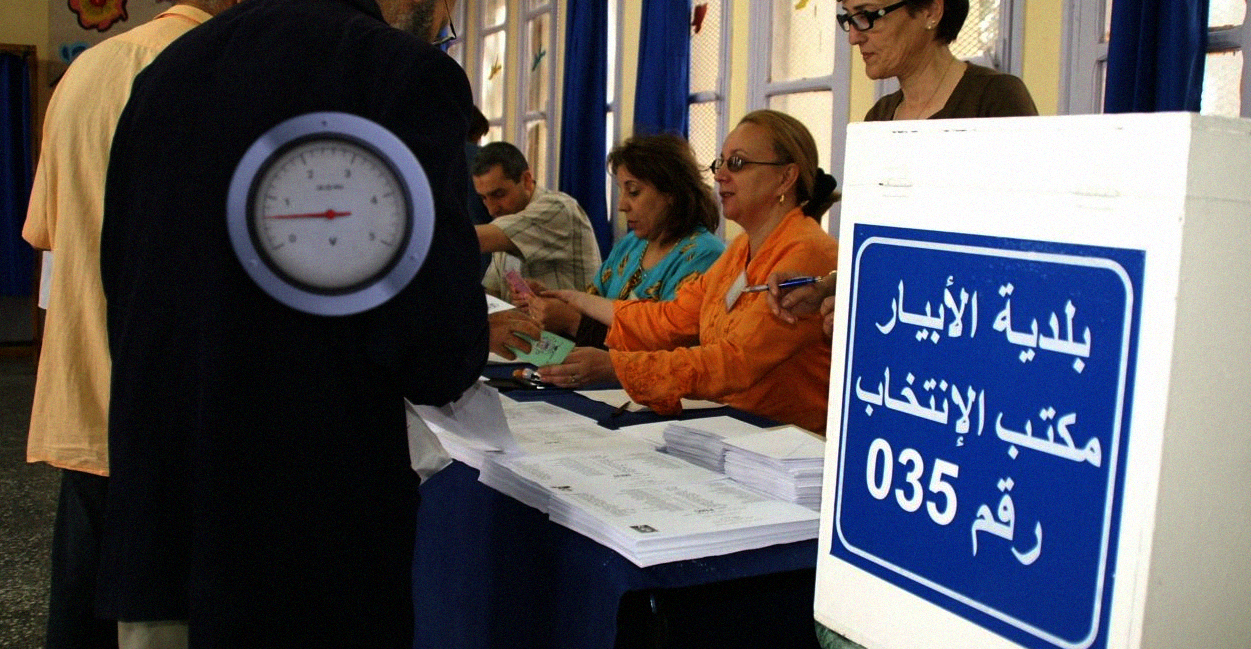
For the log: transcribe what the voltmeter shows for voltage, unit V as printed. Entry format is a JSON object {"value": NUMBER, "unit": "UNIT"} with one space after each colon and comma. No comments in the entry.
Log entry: {"value": 0.6, "unit": "V"}
